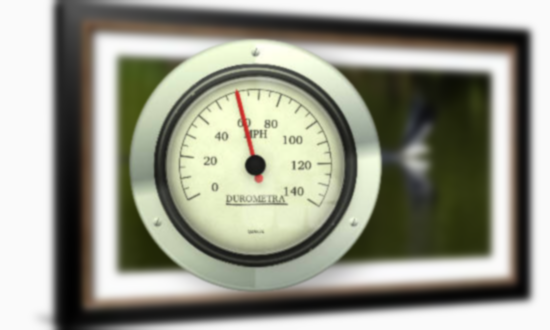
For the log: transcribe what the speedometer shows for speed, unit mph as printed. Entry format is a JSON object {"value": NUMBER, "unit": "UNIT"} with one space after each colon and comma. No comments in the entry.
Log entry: {"value": 60, "unit": "mph"}
